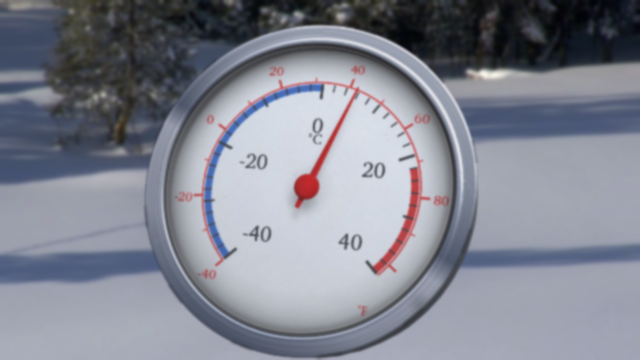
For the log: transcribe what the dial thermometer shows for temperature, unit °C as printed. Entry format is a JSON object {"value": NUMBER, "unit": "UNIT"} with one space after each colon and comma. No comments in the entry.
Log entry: {"value": 6, "unit": "°C"}
